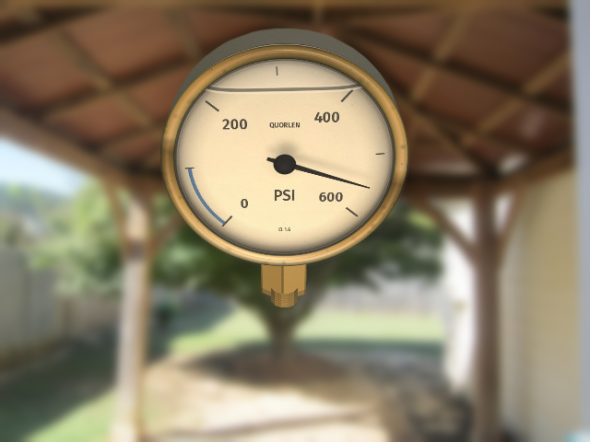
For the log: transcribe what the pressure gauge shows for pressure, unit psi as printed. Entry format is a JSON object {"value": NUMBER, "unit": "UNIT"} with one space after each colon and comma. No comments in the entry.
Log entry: {"value": 550, "unit": "psi"}
